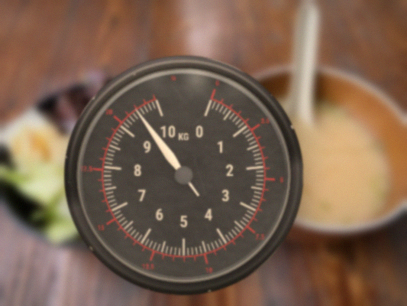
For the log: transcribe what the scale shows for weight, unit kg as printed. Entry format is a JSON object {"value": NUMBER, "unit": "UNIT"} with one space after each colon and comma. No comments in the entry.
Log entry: {"value": 9.5, "unit": "kg"}
